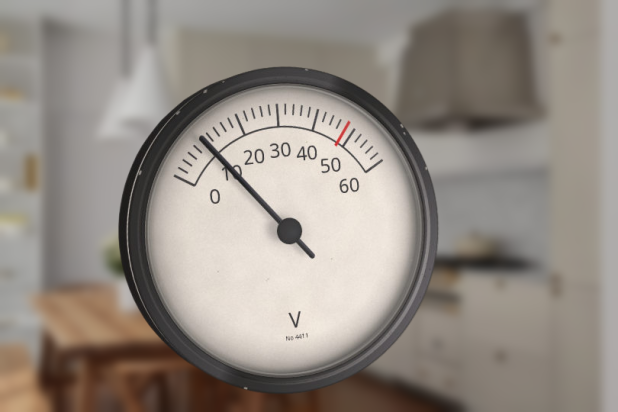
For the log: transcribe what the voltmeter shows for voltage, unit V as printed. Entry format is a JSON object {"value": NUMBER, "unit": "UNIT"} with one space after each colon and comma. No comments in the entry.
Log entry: {"value": 10, "unit": "V"}
